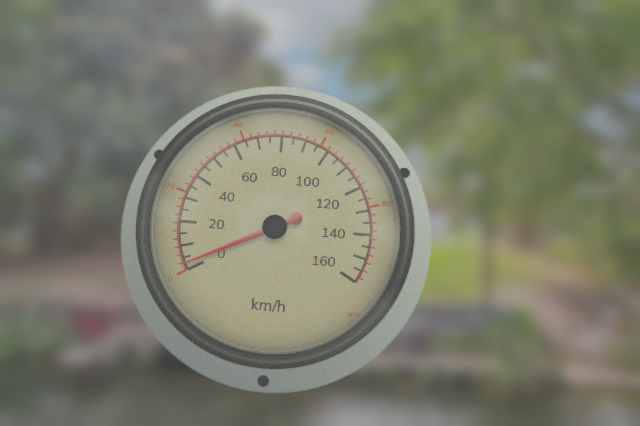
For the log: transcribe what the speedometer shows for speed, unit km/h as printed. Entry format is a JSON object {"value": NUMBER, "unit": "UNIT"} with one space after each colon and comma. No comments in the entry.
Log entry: {"value": 2.5, "unit": "km/h"}
